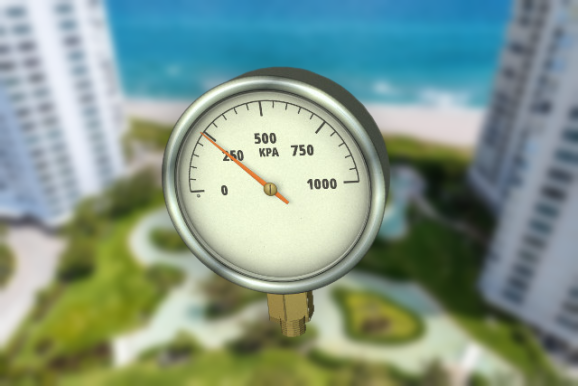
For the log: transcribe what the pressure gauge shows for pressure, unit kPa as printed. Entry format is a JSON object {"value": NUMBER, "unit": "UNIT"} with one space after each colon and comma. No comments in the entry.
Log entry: {"value": 250, "unit": "kPa"}
